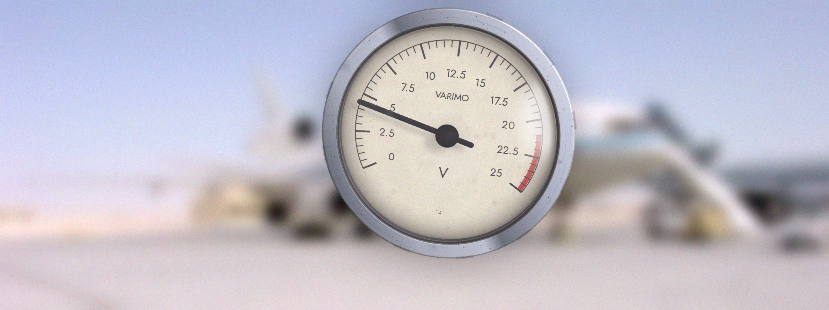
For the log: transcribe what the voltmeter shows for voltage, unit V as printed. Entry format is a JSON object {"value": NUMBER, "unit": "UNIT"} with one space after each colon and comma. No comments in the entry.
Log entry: {"value": 4.5, "unit": "V"}
